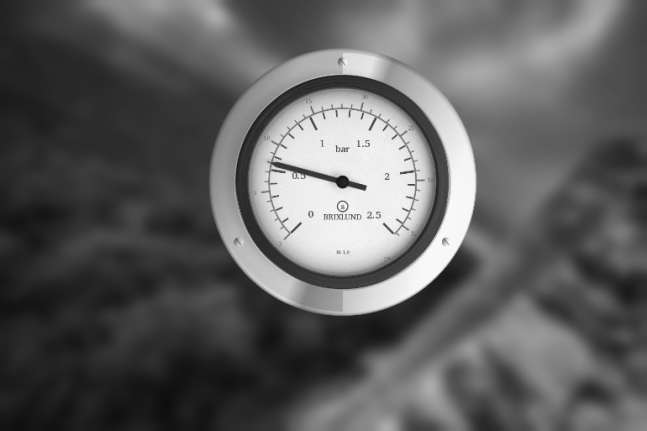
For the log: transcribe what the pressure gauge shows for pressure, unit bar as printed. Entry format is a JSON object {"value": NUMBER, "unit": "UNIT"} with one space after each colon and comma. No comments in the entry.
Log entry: {"value": 0.55, "unit": "bar"}
